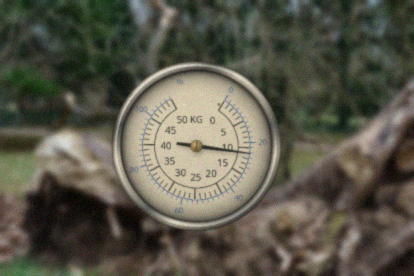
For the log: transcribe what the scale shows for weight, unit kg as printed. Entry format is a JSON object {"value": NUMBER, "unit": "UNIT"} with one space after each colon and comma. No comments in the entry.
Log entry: {"value": 11, "unit": "kg"}
